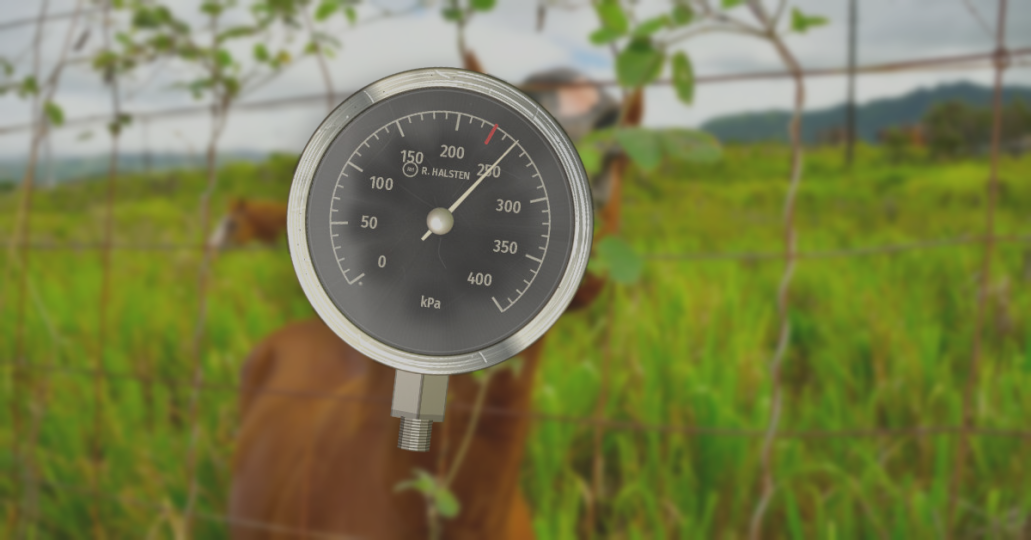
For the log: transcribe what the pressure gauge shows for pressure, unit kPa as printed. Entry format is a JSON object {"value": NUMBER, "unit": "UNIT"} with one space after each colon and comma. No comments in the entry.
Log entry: {"value": 250, "unit": "kPa"}
